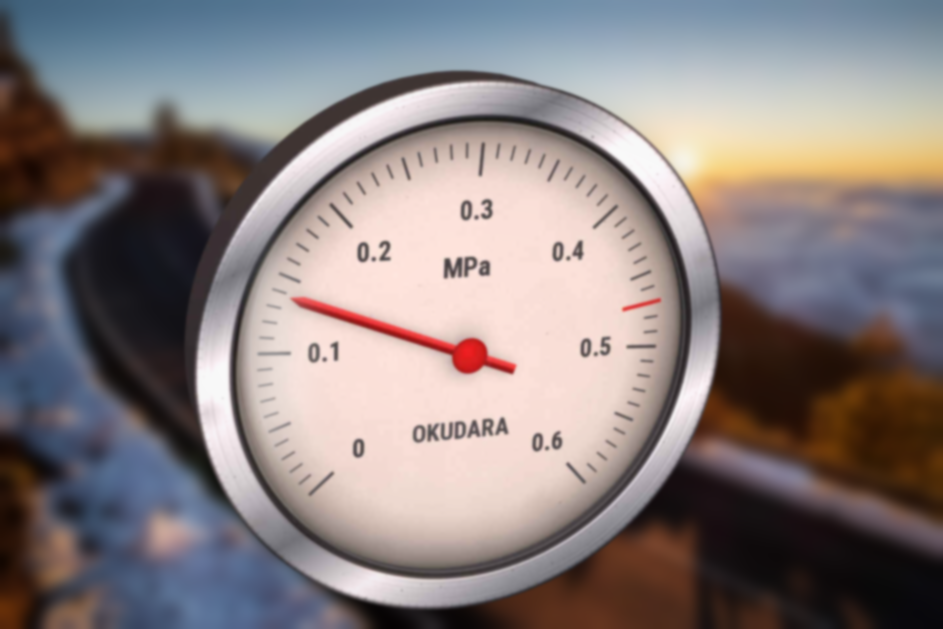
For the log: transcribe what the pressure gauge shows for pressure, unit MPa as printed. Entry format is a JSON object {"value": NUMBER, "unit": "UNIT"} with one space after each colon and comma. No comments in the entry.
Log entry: {"value": 0.14, "unit": "MPa"}
